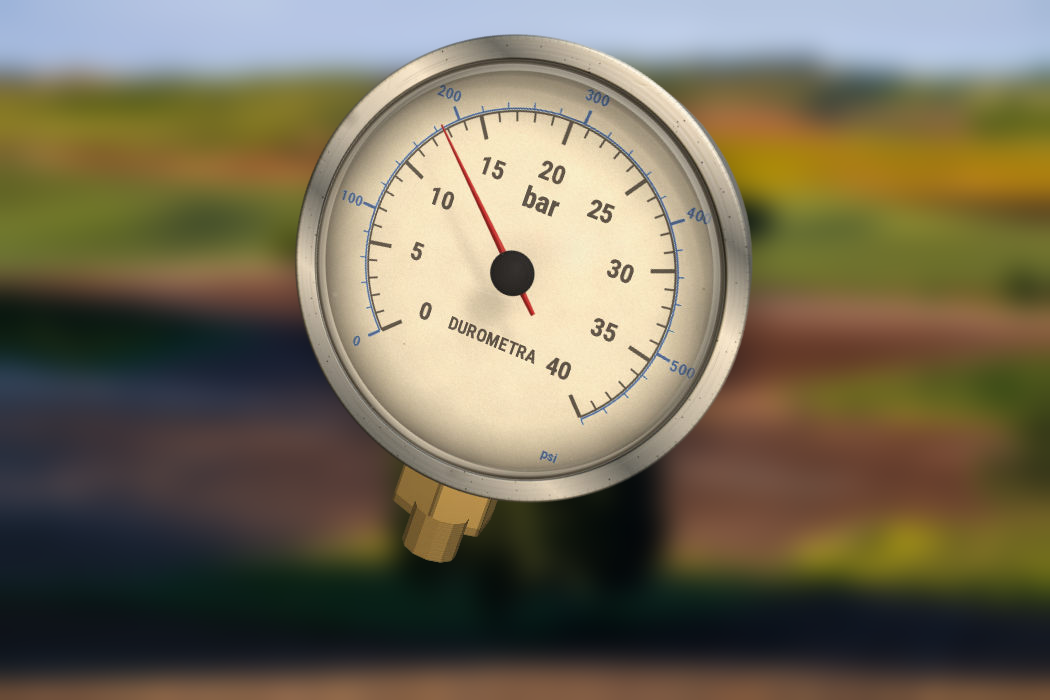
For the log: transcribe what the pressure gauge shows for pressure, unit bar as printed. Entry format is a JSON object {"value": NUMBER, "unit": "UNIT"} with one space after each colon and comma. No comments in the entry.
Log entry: {"value": 13, "unit": "bar"}
